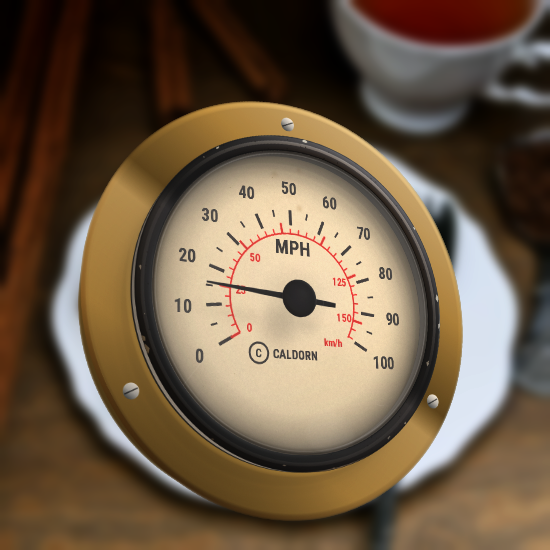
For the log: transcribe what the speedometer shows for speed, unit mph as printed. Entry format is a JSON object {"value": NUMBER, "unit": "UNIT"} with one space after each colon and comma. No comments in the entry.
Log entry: {"value": 15, "unit": "mph"}
